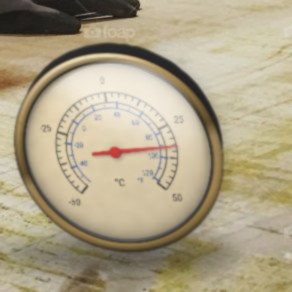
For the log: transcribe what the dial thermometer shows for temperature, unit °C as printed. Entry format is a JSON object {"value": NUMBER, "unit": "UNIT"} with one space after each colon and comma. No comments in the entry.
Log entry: {"value": 32.5, "unit": "°C"}
